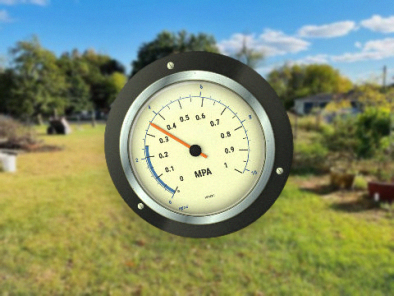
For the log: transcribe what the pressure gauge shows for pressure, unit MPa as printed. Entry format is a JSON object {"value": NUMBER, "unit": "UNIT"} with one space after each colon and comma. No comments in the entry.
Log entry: {"value": 0.35, "unit": "MPa"}
